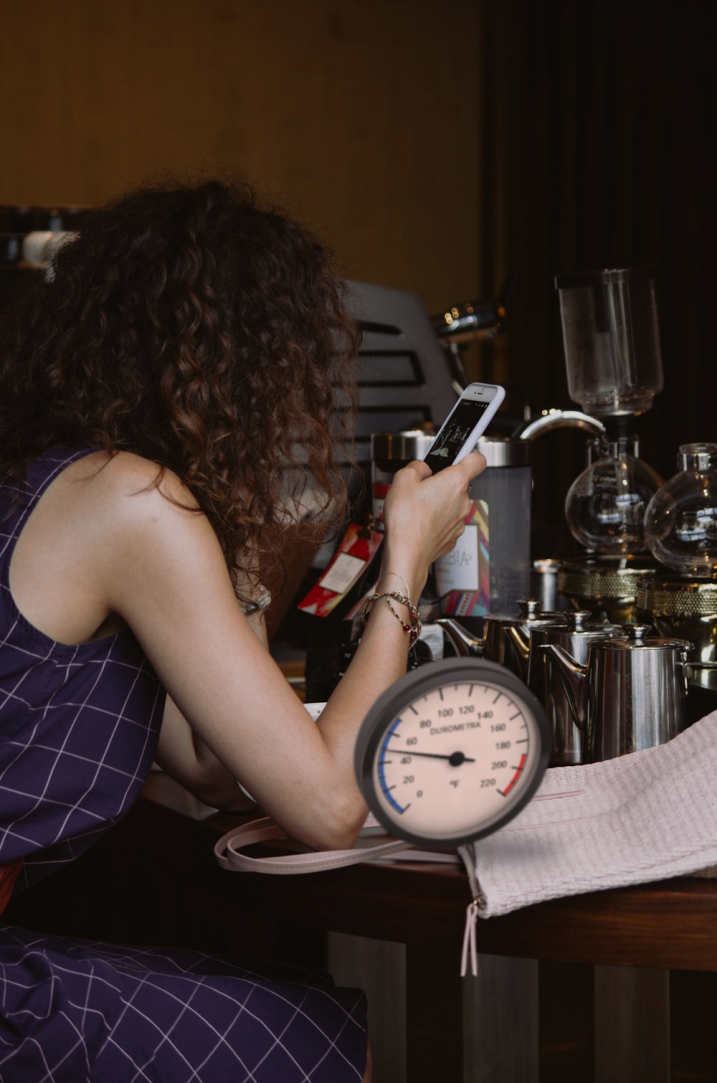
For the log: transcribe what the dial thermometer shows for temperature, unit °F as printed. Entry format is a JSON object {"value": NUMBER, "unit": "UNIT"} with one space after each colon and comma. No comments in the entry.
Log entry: {"value": 50, "unit": "°F"}
